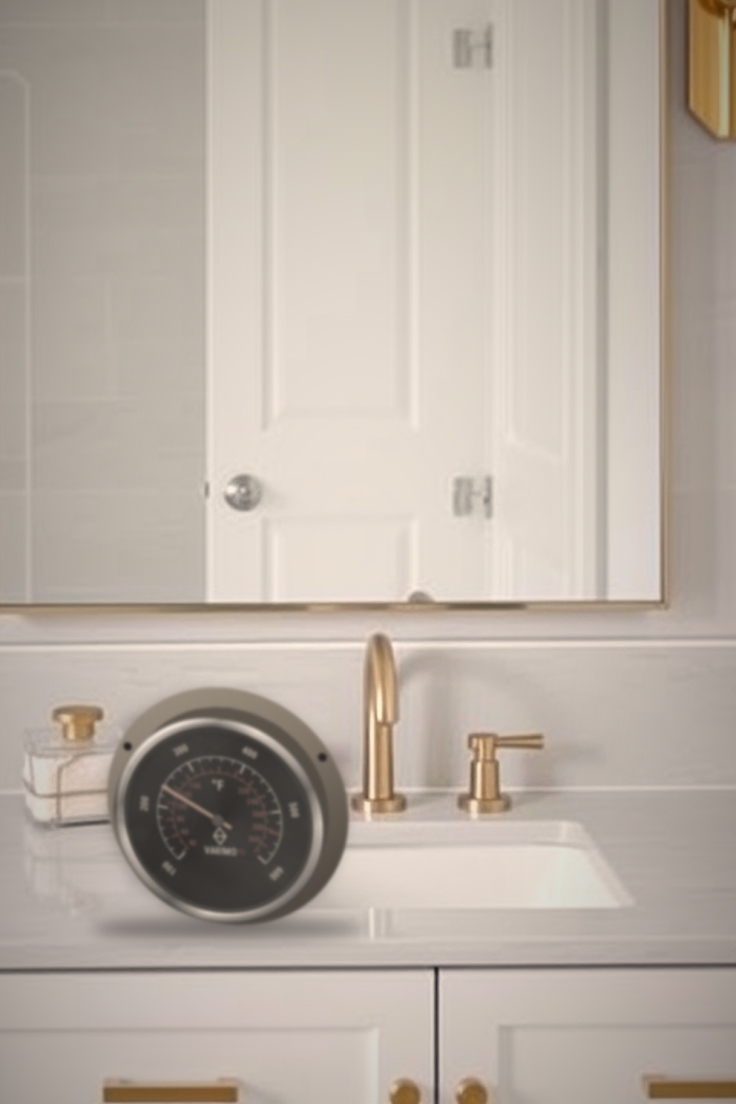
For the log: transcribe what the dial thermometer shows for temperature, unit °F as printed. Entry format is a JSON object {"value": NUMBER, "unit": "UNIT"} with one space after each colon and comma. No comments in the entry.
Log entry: {"value": 240, "unit": "°F"}
